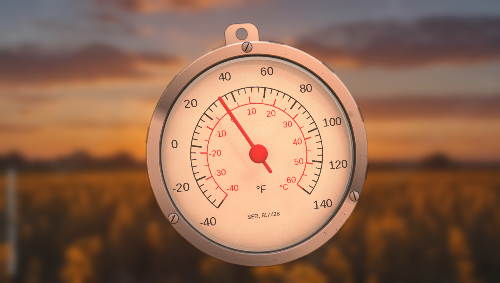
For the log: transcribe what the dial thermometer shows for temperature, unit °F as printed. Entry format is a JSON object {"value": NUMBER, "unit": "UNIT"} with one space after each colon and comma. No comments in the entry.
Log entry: {"value": 32, "unit": "°F"}
